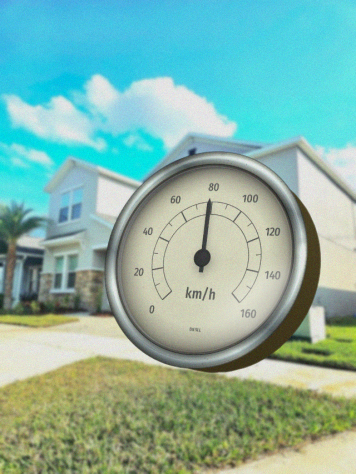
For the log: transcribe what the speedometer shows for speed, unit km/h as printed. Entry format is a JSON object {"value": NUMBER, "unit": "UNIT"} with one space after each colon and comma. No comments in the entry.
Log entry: {"value": 80, "unit": "km/h"}
